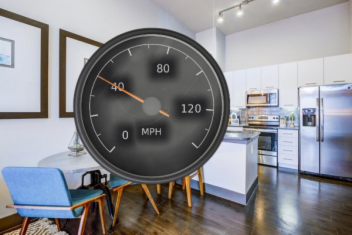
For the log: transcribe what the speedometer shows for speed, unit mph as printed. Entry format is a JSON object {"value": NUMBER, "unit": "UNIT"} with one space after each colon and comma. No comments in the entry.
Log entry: {"value": 40, "unit": "mph"}
